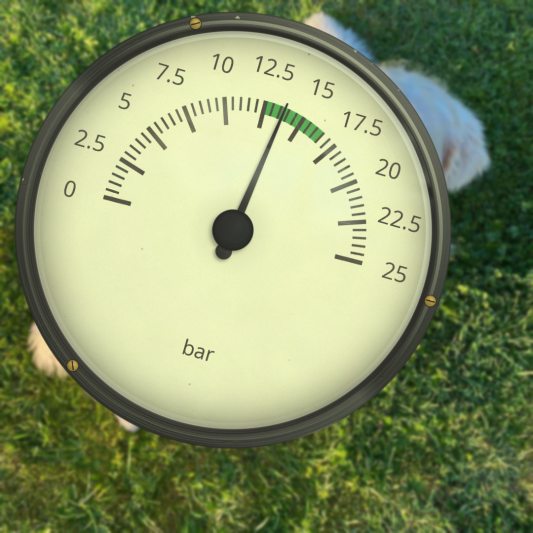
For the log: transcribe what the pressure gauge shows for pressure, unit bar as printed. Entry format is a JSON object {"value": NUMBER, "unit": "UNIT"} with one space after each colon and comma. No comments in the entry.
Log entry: {"value": 13.75, "unit": "bar"}
